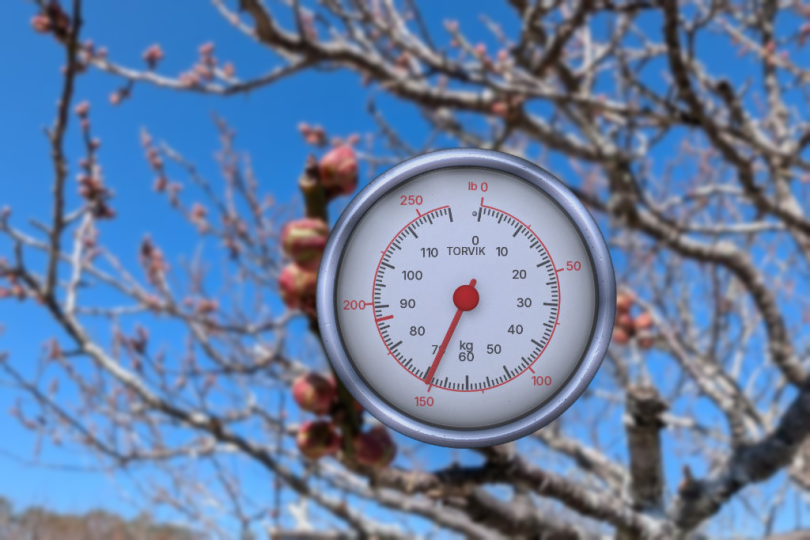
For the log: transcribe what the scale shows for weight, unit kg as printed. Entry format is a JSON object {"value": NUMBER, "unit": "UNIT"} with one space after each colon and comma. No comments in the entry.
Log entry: {"value": 69, "unit": "kg"}
